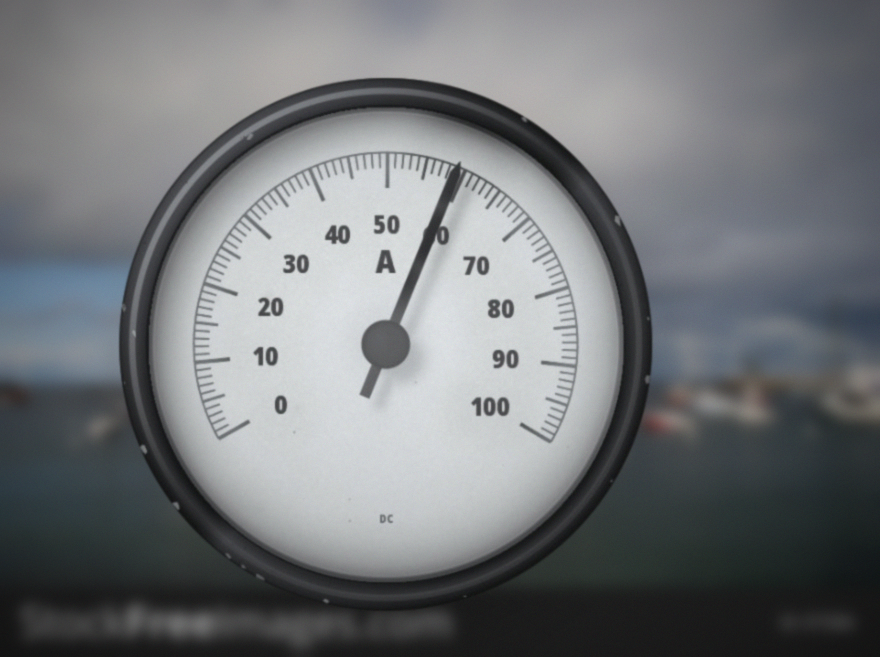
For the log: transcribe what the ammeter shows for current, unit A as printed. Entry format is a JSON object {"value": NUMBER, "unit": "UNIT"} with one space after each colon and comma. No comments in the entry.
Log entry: {"value": 59, "unit": "A"}
